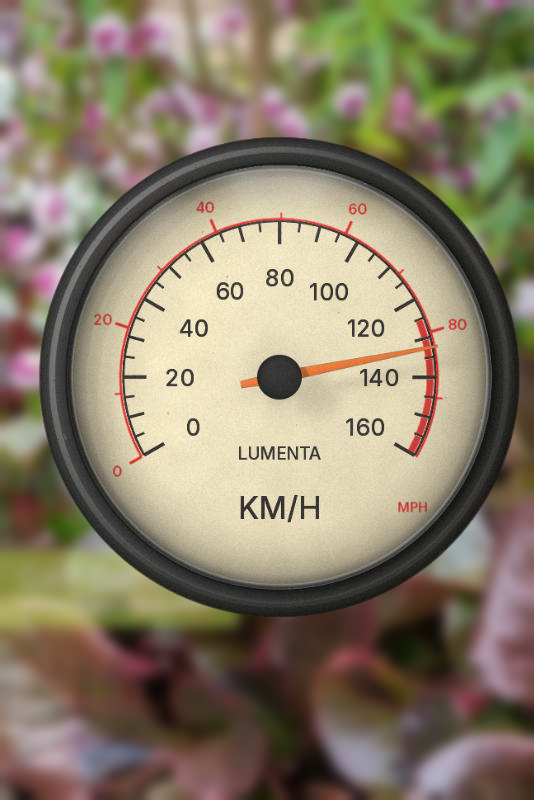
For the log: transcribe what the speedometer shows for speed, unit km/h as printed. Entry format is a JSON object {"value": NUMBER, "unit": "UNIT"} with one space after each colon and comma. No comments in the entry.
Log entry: {"value": 132.5, "unit": "km/h"}
